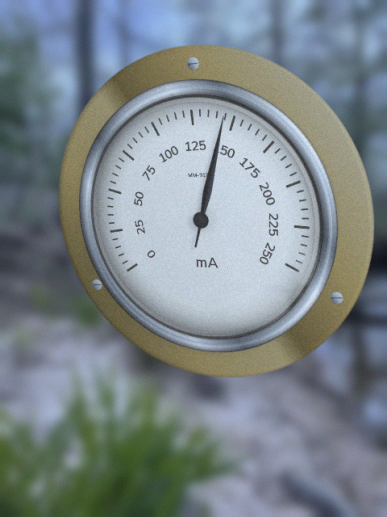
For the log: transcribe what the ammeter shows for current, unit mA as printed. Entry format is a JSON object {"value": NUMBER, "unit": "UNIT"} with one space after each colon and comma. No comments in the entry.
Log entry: {"value": 145, "unit": "mA"}
